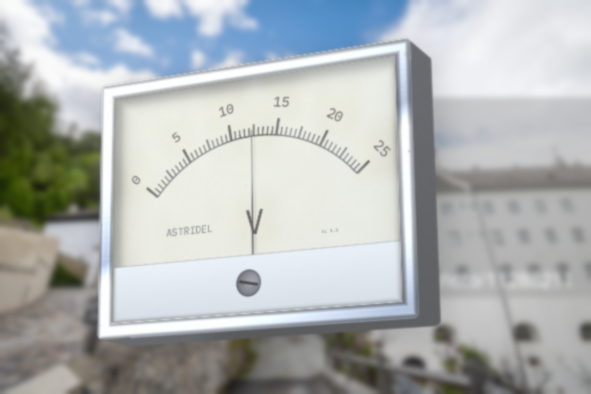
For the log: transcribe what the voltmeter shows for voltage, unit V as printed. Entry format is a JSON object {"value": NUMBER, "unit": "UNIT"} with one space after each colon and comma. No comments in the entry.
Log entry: {"value": 12.5, "unit": "V"}
